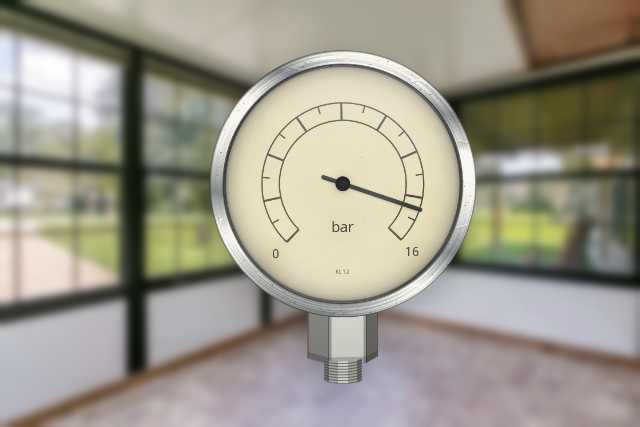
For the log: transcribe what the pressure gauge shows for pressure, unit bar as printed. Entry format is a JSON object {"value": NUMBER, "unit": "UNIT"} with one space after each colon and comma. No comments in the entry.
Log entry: {"value": 14.5, "unit": "bar"}
